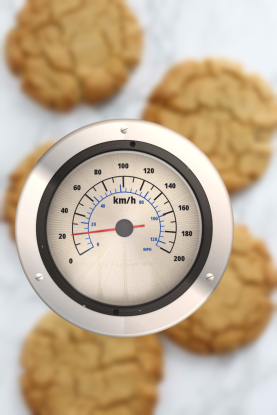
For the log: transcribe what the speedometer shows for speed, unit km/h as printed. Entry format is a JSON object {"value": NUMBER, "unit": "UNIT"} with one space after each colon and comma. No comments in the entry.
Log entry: {"value": 20, "unit": "km/h"}
